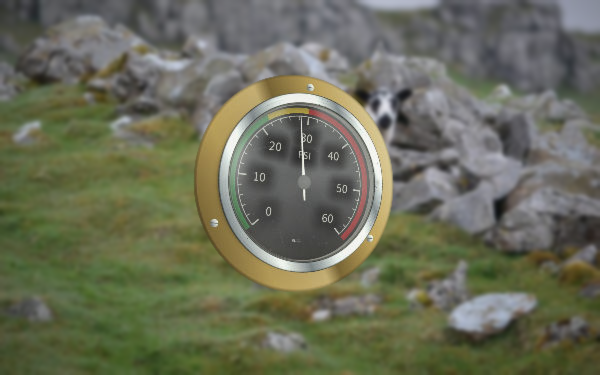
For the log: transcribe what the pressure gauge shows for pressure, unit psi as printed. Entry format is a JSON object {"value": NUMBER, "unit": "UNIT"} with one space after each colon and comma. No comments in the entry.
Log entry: {"value": 28, "unit": "psi"}
